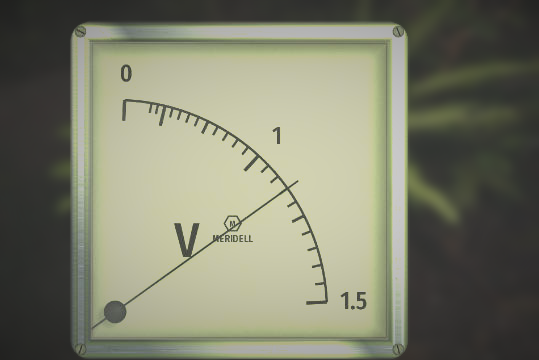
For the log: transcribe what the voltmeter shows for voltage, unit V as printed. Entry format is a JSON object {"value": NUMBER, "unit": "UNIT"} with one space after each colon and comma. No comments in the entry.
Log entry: {"value": 1.15, "unit": "V"}
